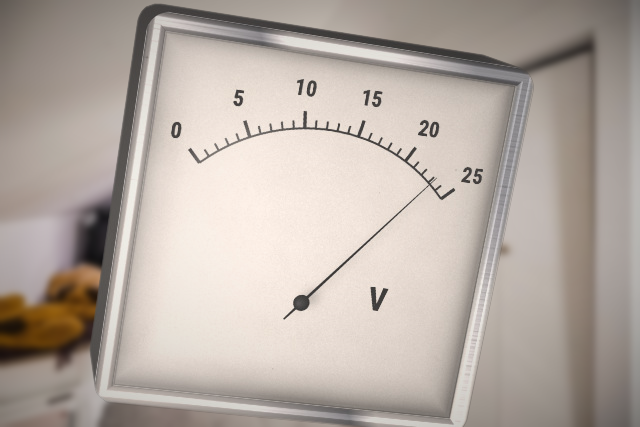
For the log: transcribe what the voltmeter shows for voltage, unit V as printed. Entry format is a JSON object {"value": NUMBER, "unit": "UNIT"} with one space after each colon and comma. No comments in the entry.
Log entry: {"value": 23, "unit": "V"}
